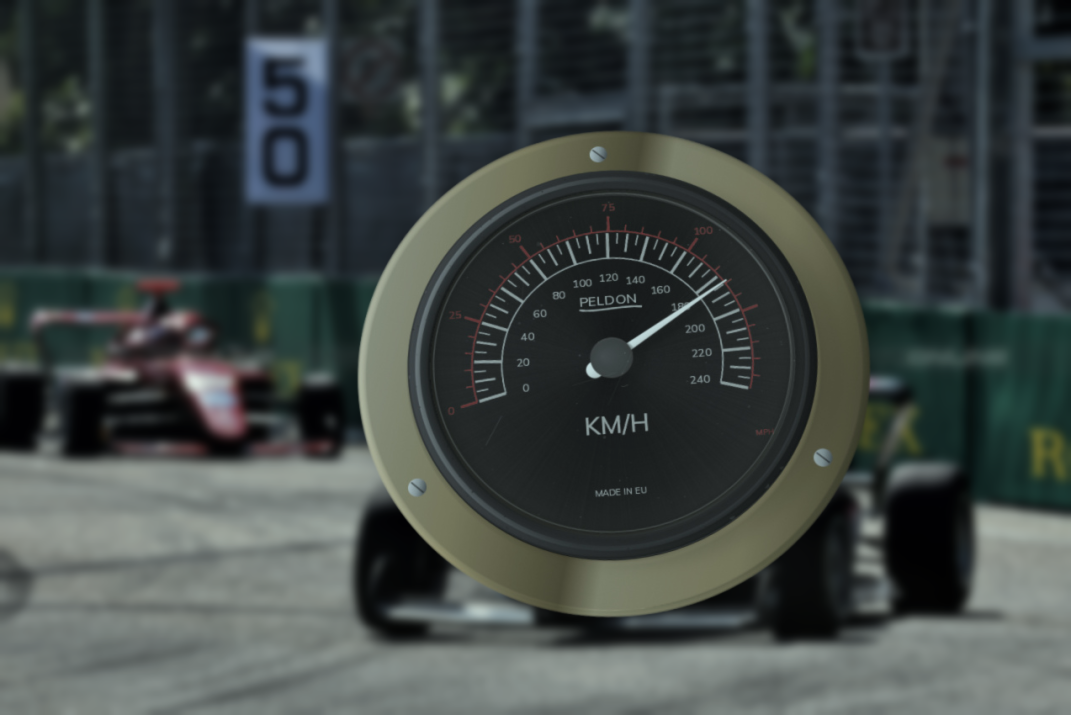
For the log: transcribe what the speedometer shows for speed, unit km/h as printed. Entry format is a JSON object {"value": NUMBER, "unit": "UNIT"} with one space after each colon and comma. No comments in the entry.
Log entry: {"value": 185, "unit": "km/h"}
